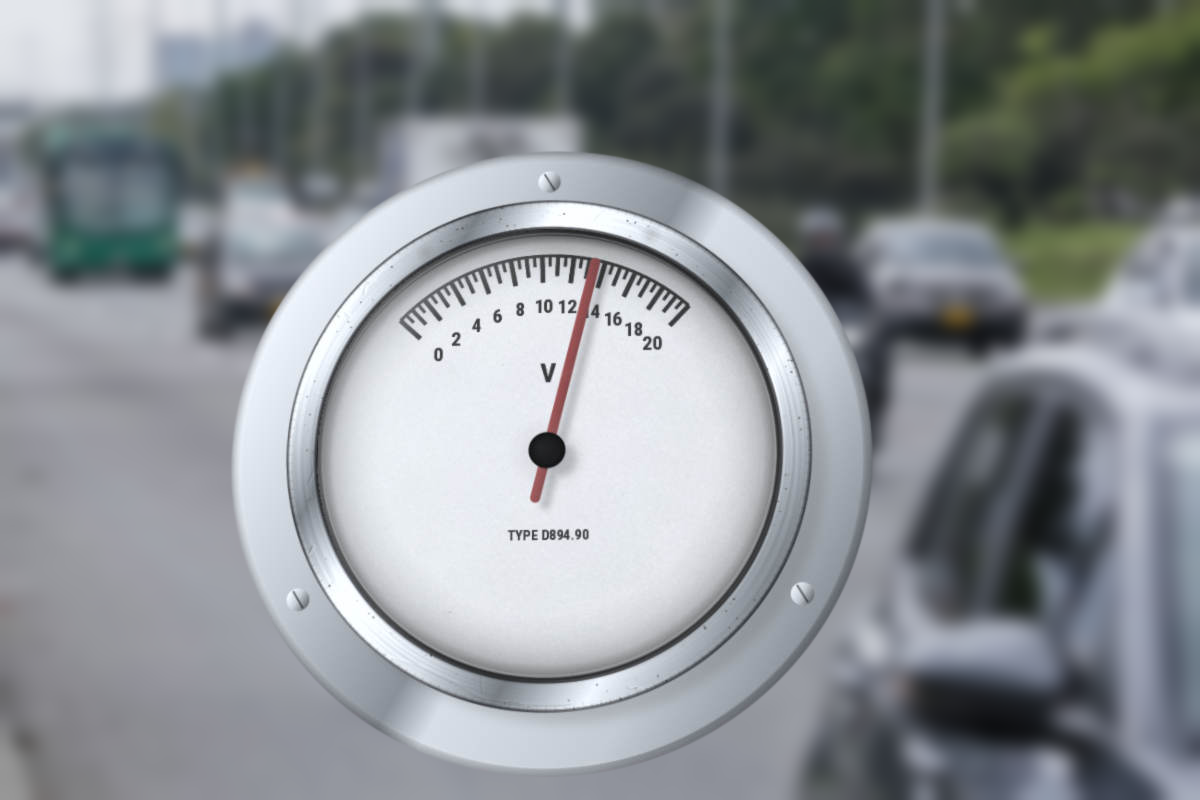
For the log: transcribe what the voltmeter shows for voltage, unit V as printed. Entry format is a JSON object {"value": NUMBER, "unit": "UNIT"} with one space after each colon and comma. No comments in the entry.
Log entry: {"value": 13.5, "unit": "V"}
